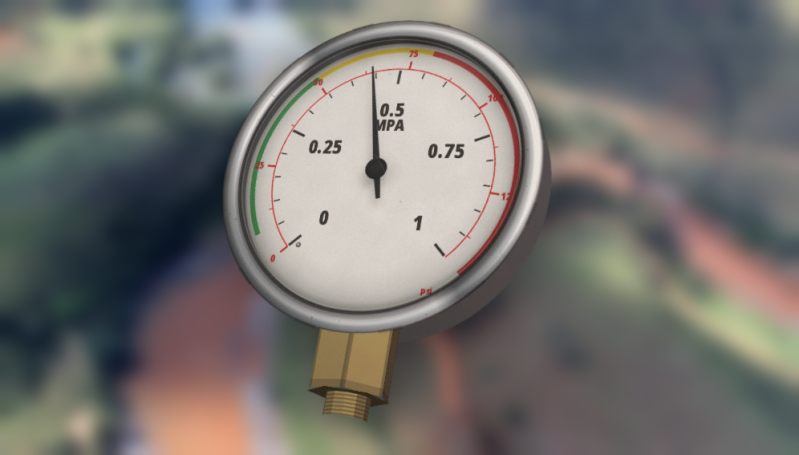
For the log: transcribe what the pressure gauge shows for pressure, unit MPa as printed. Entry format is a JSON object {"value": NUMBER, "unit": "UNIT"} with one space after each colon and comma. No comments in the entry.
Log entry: {"value": 0.45, "unit": "MPa"}
